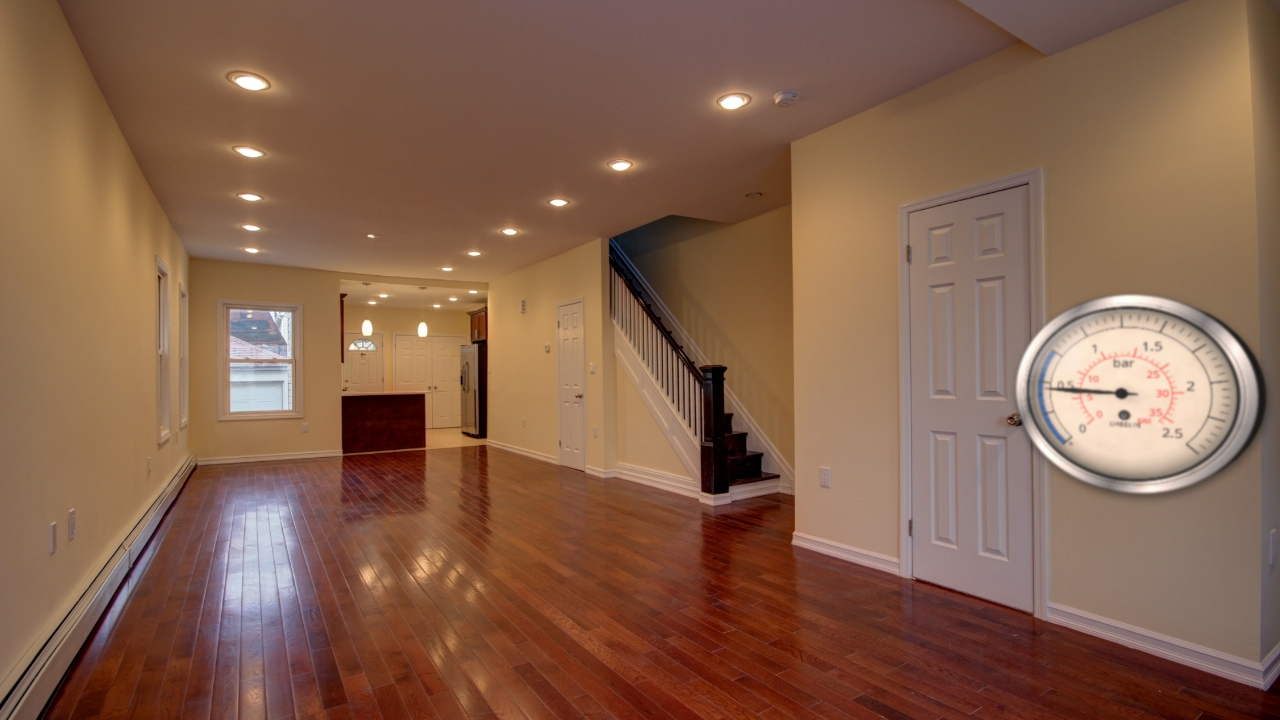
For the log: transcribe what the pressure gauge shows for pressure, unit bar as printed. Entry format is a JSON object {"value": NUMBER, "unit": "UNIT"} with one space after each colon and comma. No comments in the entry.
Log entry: {"value": 0.45, "unit": "bar"}
